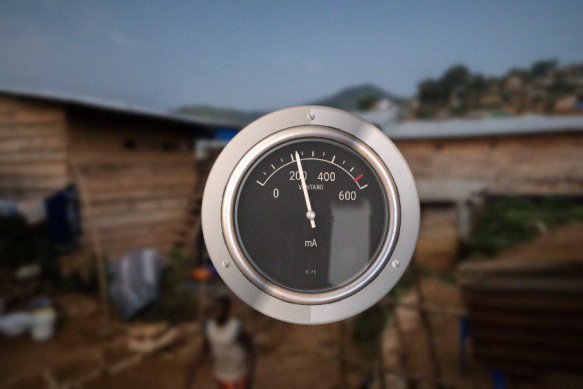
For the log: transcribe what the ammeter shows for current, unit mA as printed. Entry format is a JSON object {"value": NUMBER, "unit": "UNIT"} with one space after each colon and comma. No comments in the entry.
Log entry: {"value": 225, "unit": "mA"}
